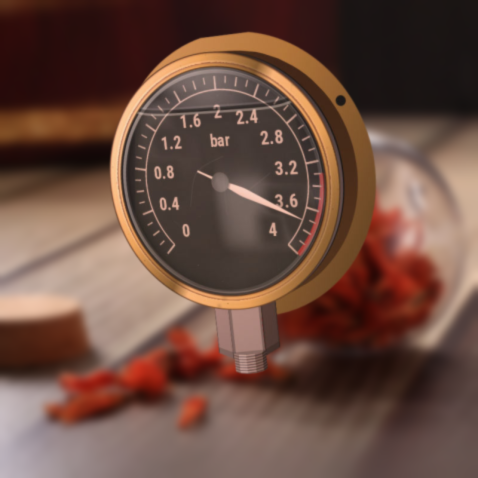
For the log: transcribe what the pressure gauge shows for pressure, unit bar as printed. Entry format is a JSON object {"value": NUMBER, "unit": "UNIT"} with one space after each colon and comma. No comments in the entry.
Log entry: {"value": 3.7, "unit": "bar"}
